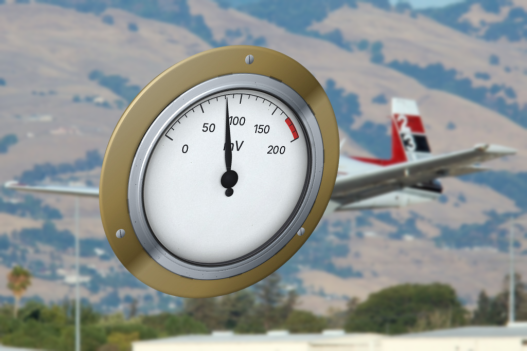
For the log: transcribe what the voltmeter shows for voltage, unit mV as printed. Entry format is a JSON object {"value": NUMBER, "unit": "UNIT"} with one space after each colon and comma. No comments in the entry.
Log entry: {"value": 80, "unit": "mV"}
